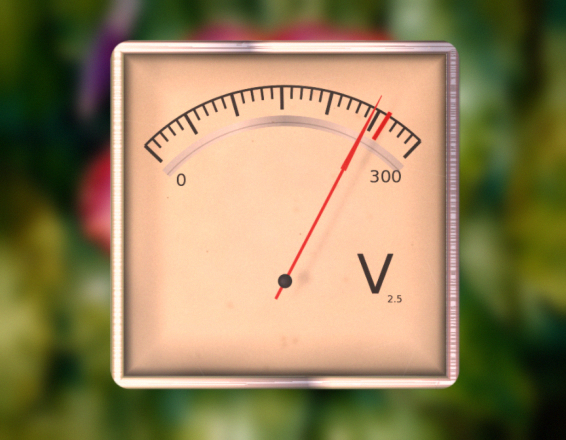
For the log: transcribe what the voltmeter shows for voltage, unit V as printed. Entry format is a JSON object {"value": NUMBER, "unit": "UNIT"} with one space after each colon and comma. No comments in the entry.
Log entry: {"value": 245, "unit": "V"}
